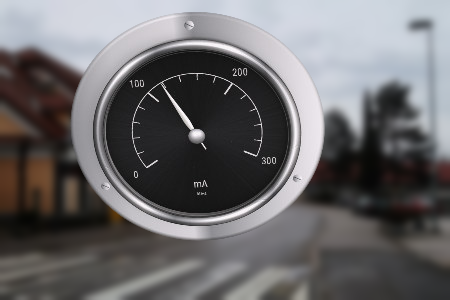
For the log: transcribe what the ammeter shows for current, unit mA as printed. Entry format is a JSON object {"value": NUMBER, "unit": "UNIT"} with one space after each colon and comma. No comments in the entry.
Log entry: {"value": 120, "unit": "mA"}
